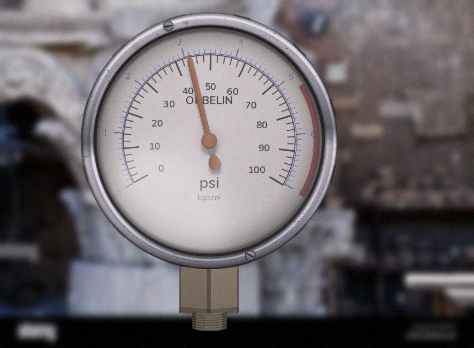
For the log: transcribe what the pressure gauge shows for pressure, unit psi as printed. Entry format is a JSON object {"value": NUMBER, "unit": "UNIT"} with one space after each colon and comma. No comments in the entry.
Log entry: {"value": 44, "unit": "psi"}
